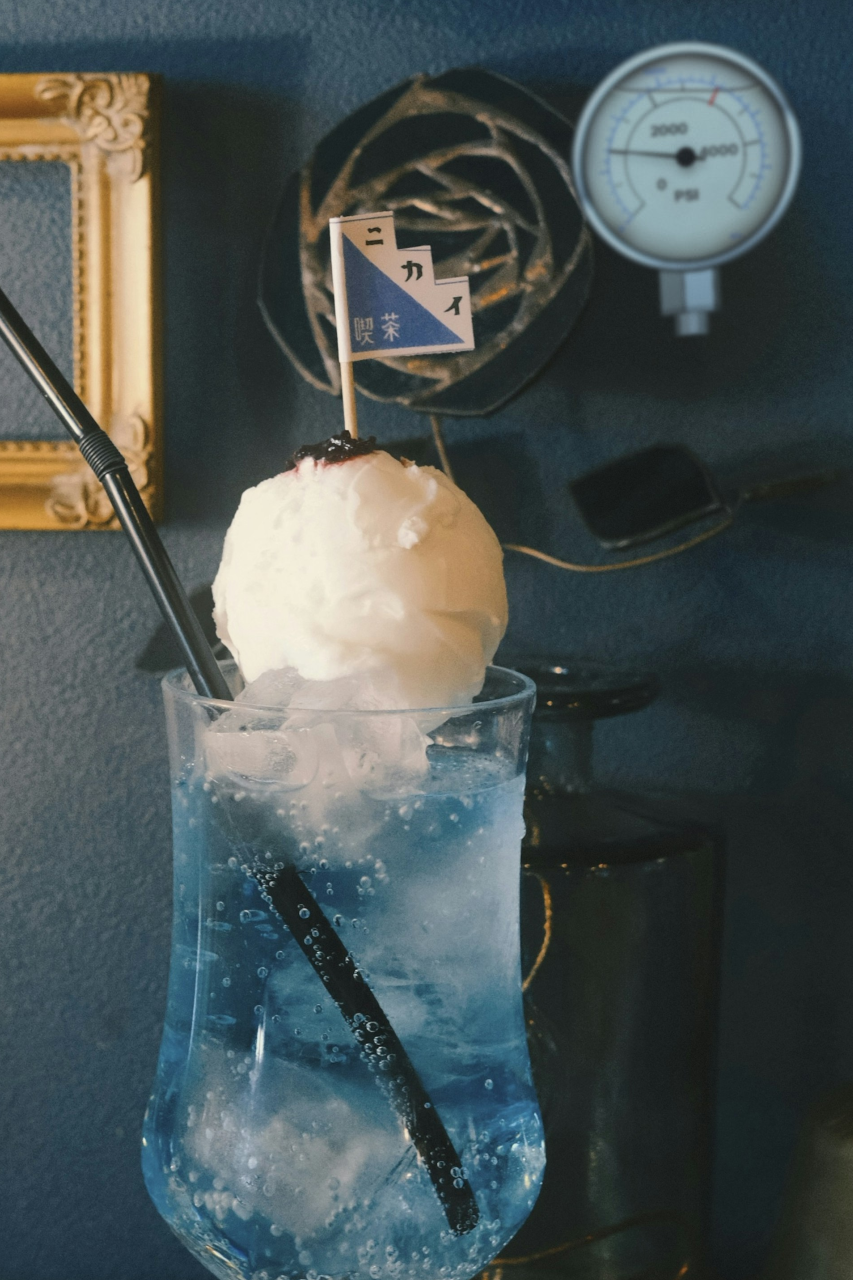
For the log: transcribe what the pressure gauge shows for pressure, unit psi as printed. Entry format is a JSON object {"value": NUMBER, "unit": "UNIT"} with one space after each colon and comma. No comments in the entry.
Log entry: {"value": 1000, "unit": "psi"}
